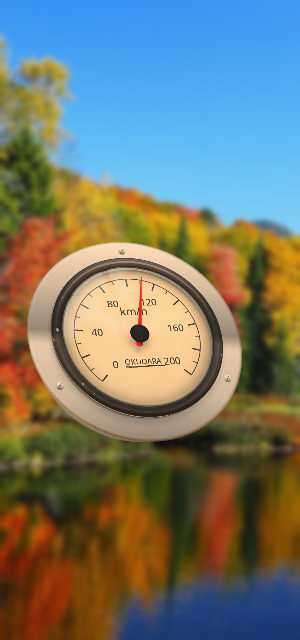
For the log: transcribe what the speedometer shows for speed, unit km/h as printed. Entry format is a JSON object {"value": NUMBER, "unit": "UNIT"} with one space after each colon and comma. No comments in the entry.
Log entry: {"value": 110, "unit": "km/h"}
